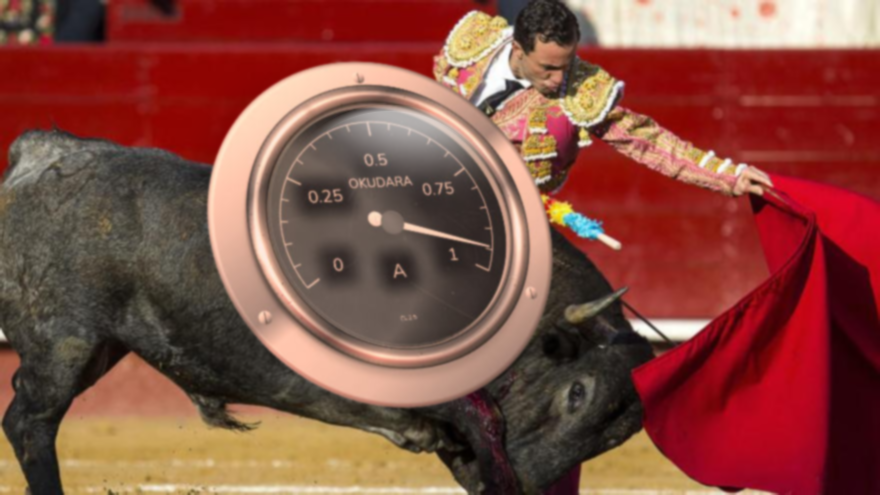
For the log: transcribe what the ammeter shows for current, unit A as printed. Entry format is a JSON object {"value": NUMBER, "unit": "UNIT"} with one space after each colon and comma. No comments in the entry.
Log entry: {"value": 0.95, "unit": "A"}
